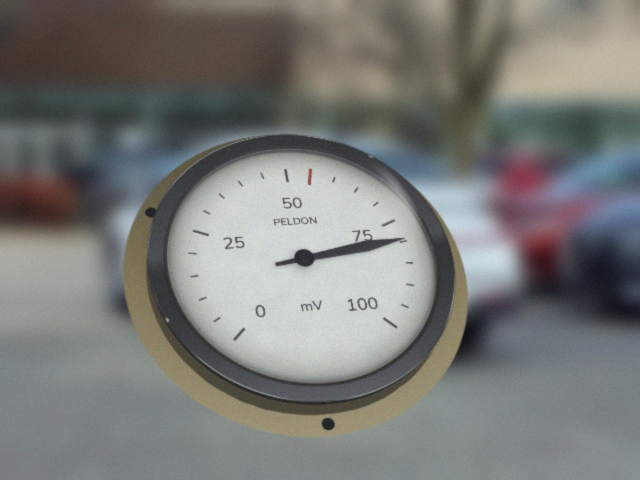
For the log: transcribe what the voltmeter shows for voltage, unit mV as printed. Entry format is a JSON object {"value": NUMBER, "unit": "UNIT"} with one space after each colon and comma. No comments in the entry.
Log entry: {"value": 80, "unit": "mV"}
